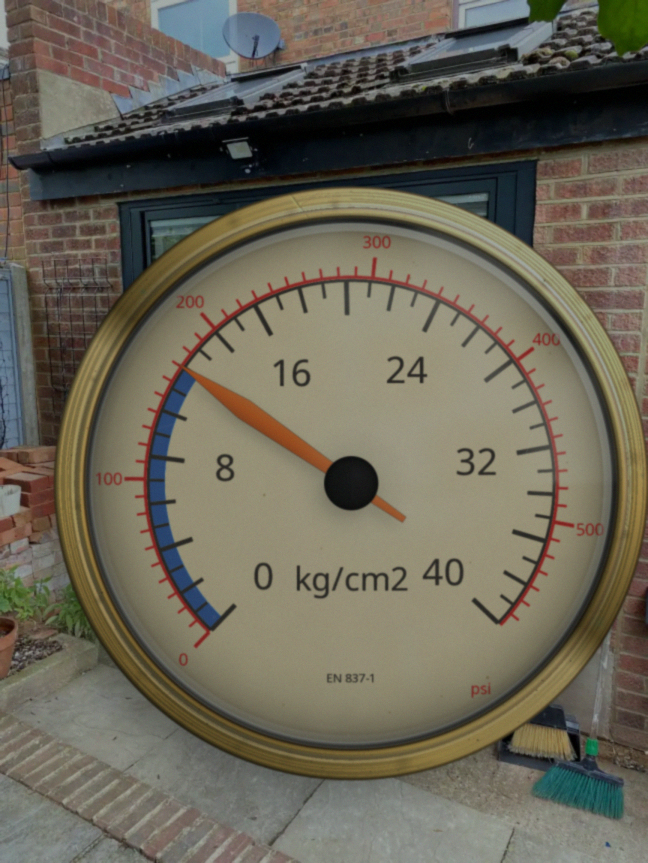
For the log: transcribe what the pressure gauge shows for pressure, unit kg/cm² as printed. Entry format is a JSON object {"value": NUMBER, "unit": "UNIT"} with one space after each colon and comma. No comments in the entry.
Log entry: {"value": 12, "unit": "kg/cm²"}
